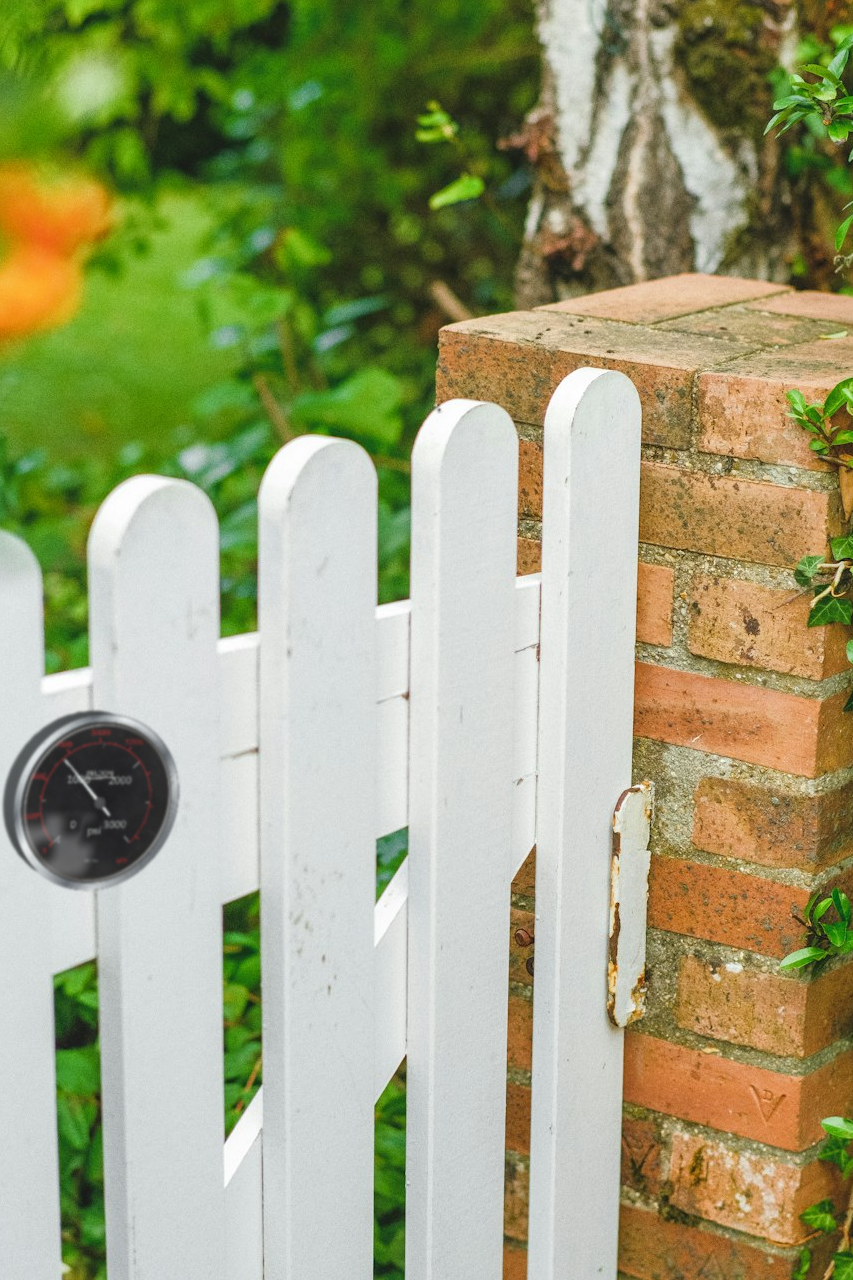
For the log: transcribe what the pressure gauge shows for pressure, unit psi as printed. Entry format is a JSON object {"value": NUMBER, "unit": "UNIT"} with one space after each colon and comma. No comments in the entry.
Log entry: {"value": 1000, "unit": "psi"}
